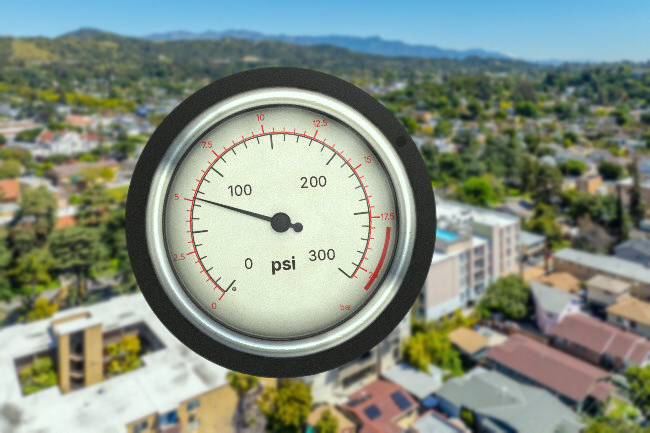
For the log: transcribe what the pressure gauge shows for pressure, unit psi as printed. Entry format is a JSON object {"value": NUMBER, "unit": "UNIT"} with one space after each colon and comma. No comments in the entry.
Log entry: {"value": 75, "unit": "psi"}
